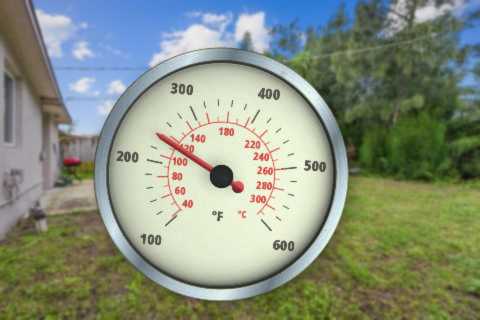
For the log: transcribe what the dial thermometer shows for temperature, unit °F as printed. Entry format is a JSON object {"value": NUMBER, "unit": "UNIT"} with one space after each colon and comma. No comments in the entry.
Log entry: {"value": 240, "unit": "°F"}
